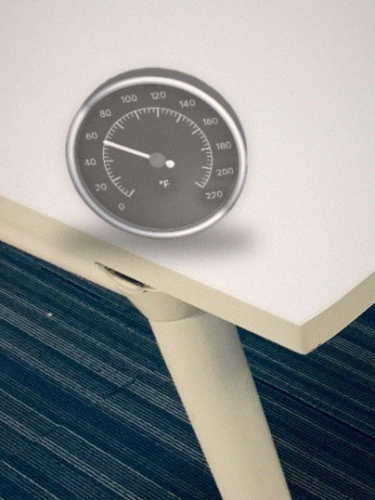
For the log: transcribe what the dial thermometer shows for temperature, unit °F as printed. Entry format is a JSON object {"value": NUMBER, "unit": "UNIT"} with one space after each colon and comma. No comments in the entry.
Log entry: {"value": 60, "unit": "°F"}
